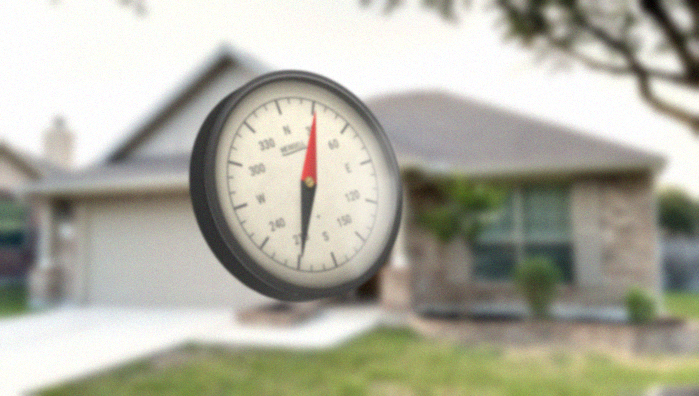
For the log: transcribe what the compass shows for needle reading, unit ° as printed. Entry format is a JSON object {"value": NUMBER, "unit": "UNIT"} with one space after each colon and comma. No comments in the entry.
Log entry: {"value": 30, "unit": "°"}
